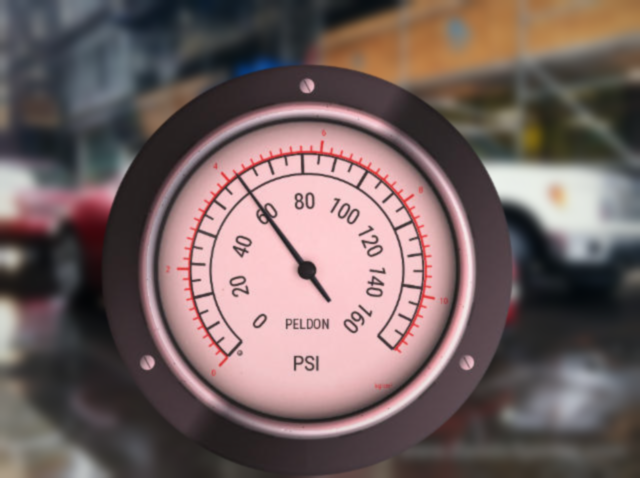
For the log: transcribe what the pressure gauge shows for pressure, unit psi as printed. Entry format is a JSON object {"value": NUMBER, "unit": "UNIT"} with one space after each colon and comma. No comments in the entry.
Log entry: {"value": 60, "unit": "psi"}
